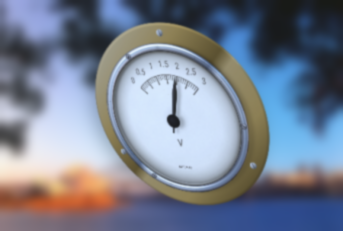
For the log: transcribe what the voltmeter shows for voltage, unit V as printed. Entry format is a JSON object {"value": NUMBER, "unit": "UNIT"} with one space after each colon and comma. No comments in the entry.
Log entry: {"value": 2, "unit": "V"}
